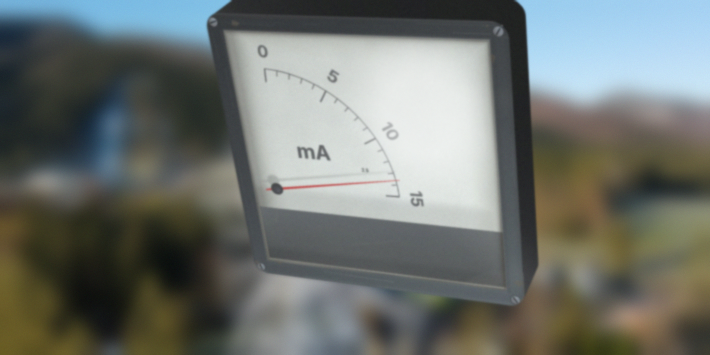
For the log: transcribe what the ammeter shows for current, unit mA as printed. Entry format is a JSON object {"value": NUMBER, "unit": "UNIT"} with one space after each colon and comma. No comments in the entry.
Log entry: {"value": 13.5, "unit": "mA"}
